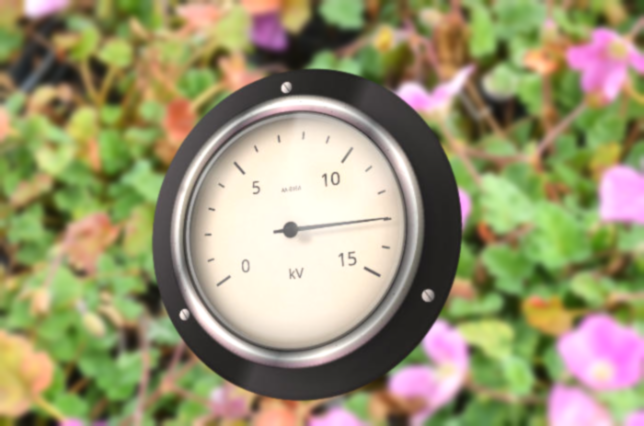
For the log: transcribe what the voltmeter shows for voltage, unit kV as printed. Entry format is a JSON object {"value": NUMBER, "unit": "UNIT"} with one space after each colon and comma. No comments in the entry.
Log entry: {"value": 13, "unit": "kV"}
